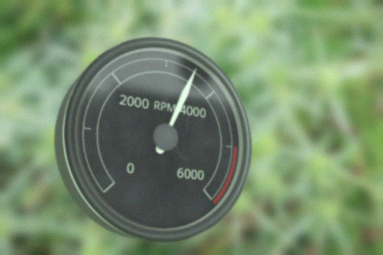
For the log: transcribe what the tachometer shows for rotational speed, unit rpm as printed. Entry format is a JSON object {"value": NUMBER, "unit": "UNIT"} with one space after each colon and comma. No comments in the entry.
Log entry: {"value": 3500, "unit": "rpm"}
